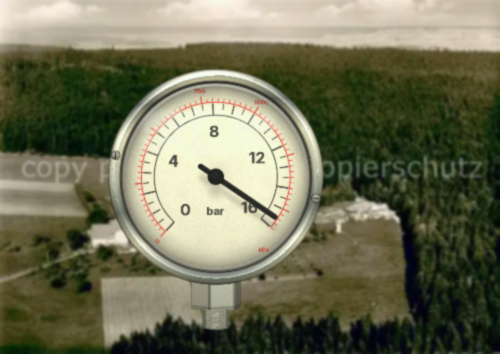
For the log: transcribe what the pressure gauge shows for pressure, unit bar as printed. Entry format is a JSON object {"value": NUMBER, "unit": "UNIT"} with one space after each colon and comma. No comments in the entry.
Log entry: {"value": 15.5, "unit": "bar"}
